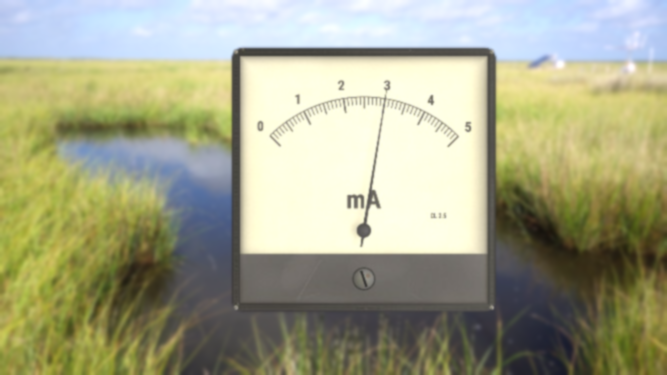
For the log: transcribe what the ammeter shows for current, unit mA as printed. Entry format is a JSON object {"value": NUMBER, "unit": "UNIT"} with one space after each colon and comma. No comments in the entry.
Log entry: {"value": 3, "unit": "mA"}
